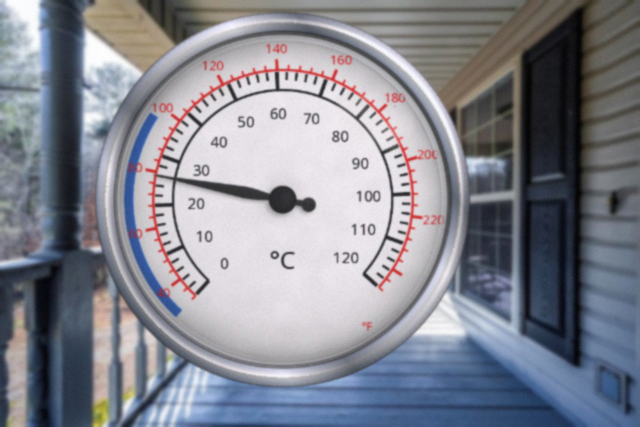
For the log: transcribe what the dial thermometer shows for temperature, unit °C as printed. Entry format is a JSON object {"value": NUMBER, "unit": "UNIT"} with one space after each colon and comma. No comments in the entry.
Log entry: {"value": 26, "unit": "°C"}
